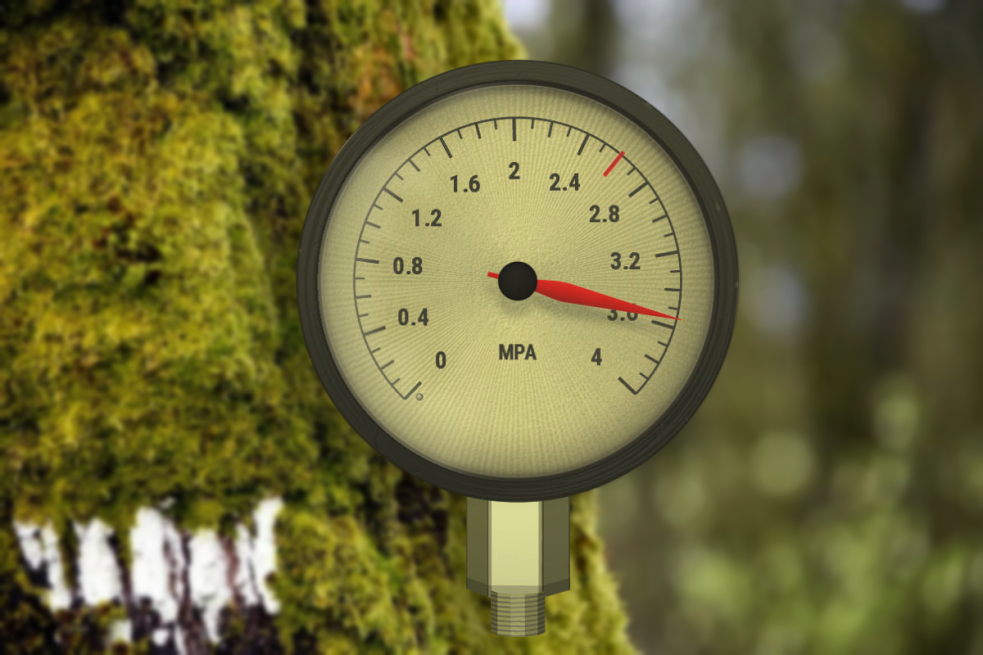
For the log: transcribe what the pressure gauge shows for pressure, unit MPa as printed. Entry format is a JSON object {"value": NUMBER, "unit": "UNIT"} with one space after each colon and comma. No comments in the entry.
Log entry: {"value": 3.55, "unit": "MPa"}
